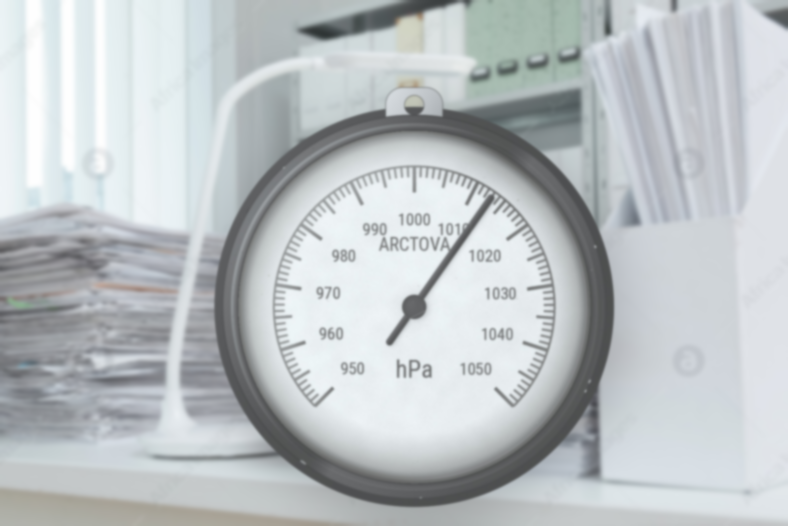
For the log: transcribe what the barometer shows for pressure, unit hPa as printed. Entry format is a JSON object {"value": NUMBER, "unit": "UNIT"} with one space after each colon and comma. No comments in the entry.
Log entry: {"value": 1013, "unit": "hPa"}
